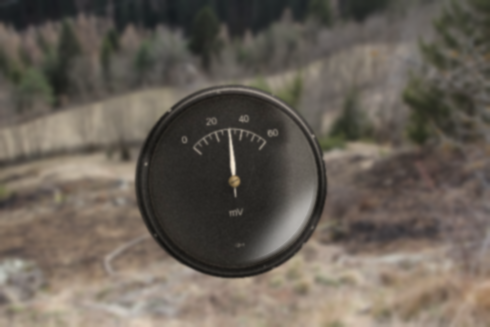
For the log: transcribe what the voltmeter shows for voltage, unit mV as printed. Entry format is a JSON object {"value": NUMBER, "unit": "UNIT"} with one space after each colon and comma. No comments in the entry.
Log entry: {"value": 30, "unit": "mV"}
